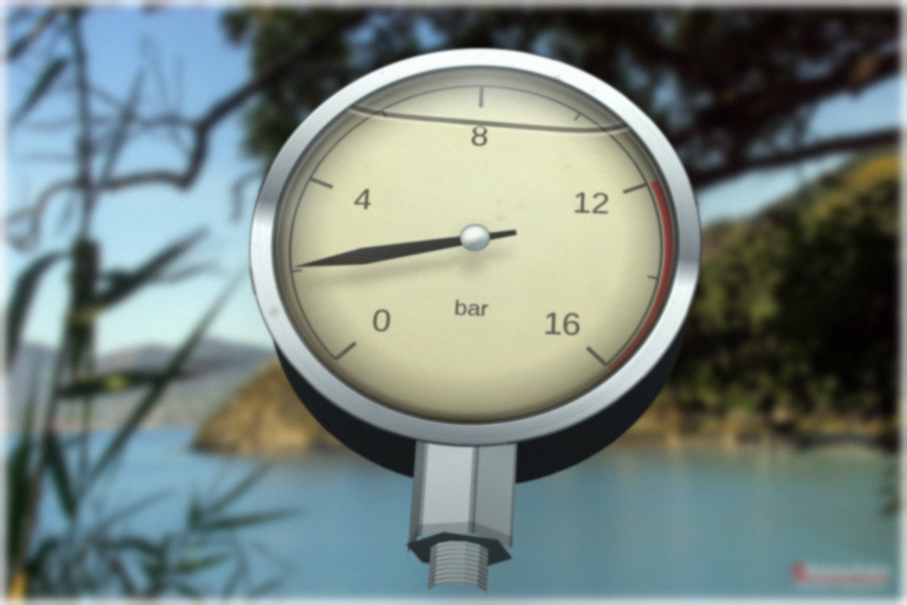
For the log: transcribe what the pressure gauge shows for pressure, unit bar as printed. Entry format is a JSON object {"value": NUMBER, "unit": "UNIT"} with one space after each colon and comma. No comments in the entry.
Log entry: {"value": 2, "unit": "bar"}
